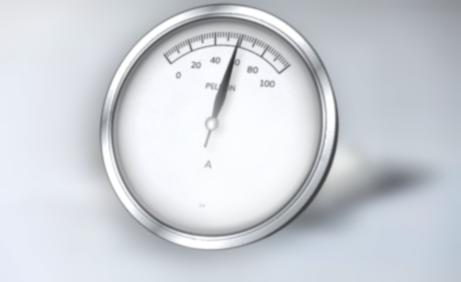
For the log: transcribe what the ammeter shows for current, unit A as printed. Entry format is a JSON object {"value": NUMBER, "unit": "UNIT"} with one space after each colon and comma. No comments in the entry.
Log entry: {"value": 60, "unit": "A"}
